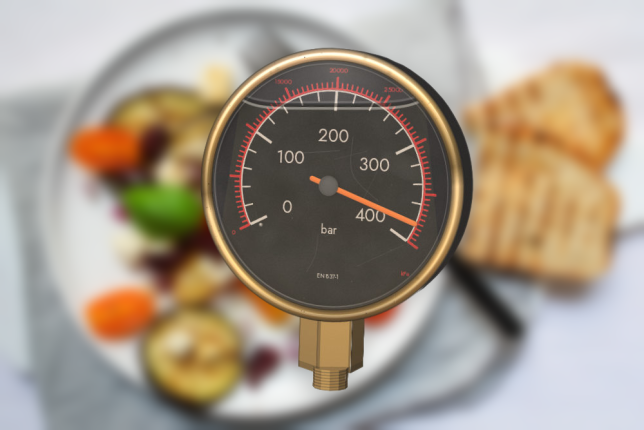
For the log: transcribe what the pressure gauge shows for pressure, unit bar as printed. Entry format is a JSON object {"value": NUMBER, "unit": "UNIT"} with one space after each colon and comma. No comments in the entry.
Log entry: {"value": 380, "unit": "bar"}
